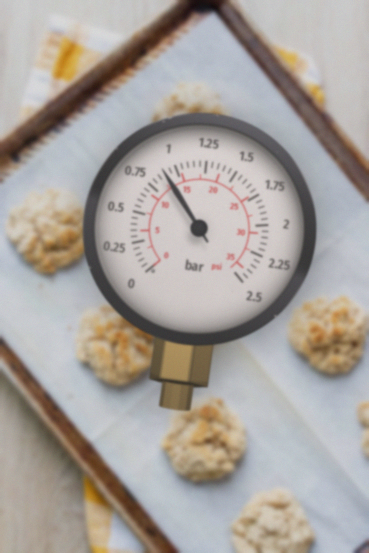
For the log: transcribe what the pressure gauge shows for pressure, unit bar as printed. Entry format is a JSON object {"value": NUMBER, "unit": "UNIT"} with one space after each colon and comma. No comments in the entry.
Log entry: {"value": 0.9, "unit": "bar"}
